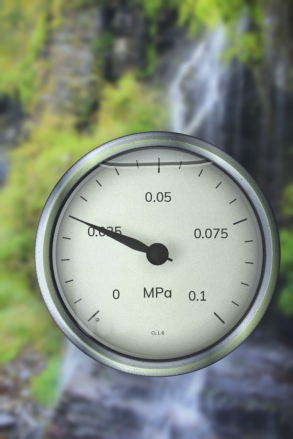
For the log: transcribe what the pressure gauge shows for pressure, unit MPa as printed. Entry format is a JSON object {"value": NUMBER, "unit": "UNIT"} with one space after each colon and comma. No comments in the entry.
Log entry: {"value": 0.025, "unit": "MPa"}
